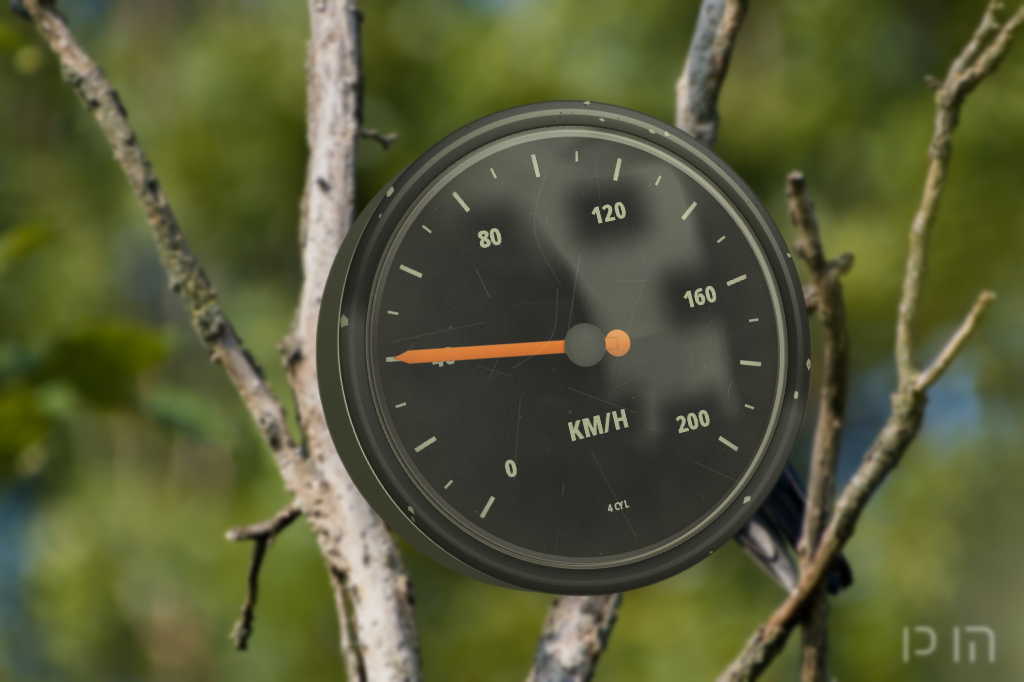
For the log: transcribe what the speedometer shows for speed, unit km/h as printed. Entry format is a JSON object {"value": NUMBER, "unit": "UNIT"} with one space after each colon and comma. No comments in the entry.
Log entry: {"value": 40, "unit": "km/h"}
